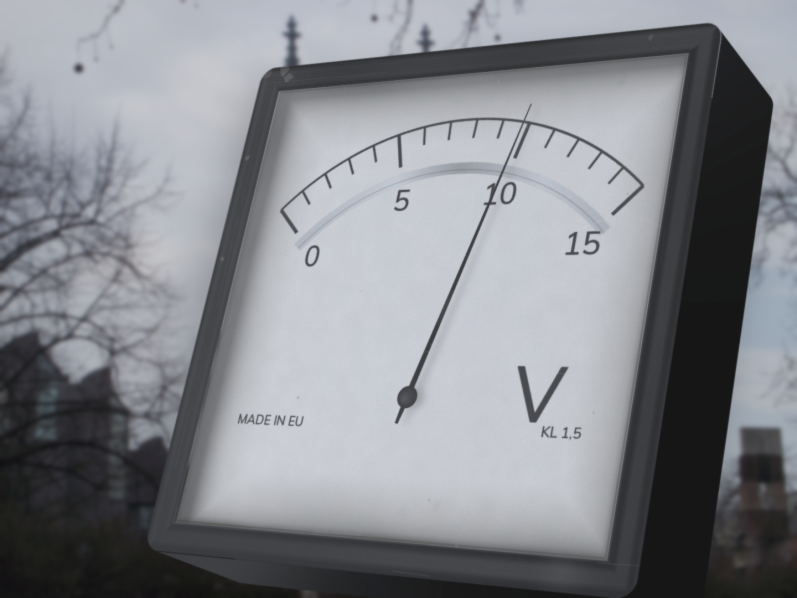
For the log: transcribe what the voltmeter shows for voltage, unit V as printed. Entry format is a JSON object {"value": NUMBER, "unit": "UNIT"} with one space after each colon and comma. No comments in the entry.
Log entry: {"value": 10, "unit": "V"}
